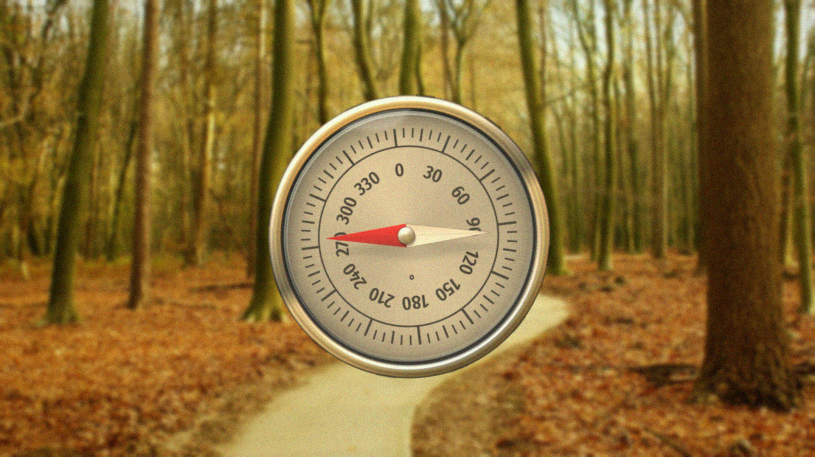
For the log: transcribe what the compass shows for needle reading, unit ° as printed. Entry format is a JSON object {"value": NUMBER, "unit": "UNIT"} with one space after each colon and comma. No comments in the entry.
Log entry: {"value": 275, "unit": "°"}
